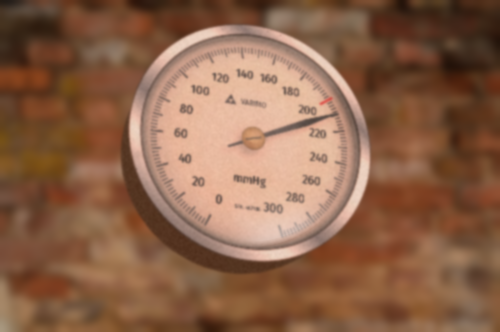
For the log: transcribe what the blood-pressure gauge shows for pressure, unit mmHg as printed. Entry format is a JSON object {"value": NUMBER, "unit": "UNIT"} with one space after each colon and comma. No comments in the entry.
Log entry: {"value": 210, "unit": "mmHg"}
